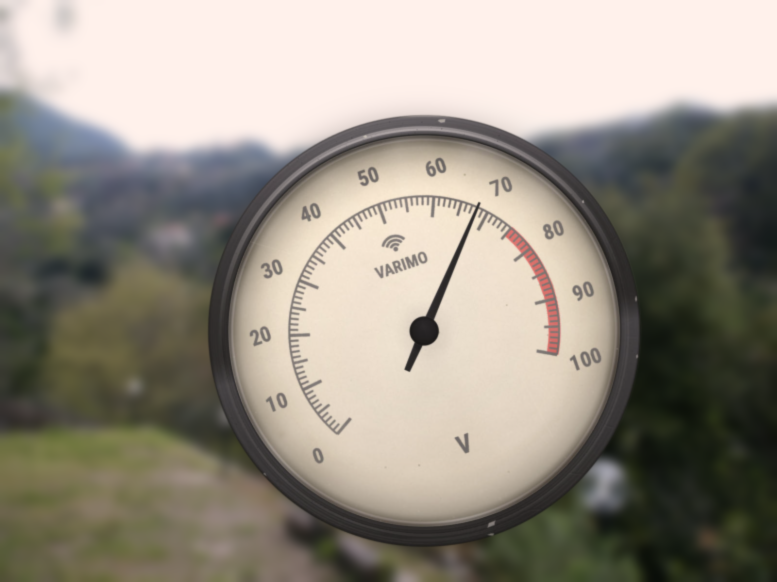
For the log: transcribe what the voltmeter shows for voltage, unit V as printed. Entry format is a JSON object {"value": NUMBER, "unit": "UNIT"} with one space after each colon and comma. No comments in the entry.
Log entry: {"value": 68, "unit": "V"}
